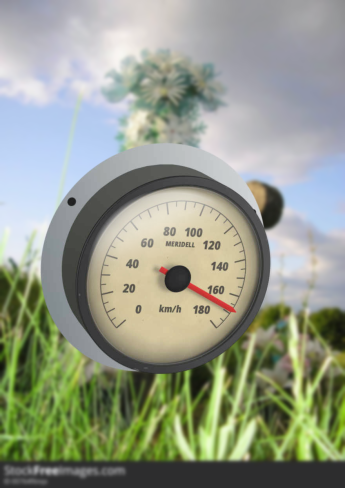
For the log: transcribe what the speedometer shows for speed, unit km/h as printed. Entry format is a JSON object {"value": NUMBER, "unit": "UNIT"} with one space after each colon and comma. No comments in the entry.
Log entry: {"value": 167.5, "unit": "km/h"}
